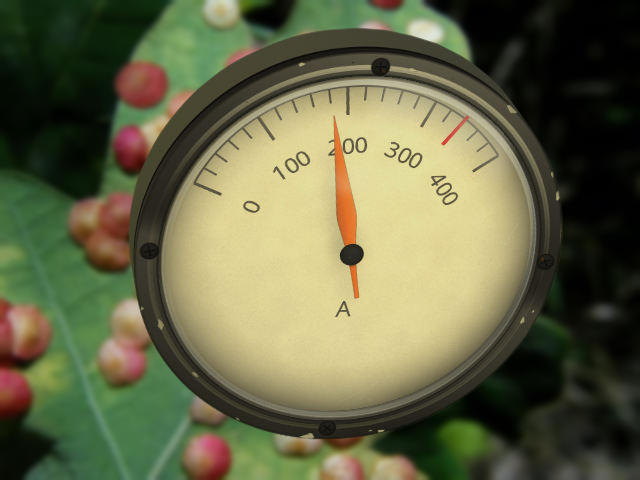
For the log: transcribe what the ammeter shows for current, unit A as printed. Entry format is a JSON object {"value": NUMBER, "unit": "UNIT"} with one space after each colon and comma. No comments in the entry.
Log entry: {"value": 180, "unit": "A"}
